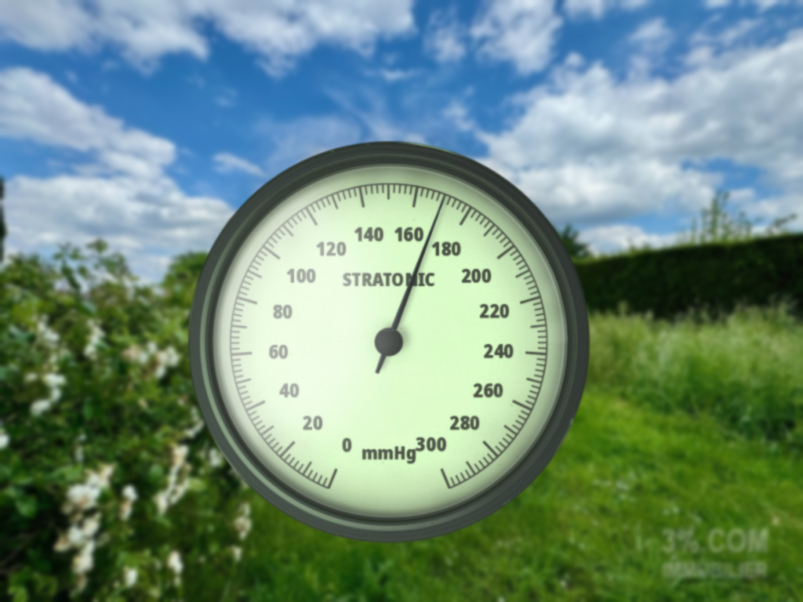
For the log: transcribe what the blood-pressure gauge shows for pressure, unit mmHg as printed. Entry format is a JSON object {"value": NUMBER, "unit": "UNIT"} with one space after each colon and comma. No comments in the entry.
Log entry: {"value": 170, "unit": "mmHg"}
